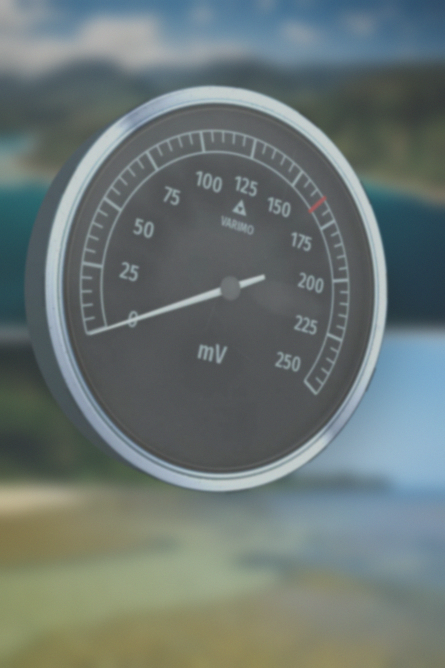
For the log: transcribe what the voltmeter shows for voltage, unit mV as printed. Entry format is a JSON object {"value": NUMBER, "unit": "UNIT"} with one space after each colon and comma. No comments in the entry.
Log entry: {"value": 0, "unit": "mV"}
